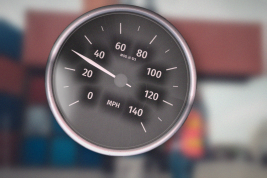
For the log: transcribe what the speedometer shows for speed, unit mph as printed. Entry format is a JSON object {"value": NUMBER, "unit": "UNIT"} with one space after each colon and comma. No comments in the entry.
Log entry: {"value": 30, "unit": "mph"}
